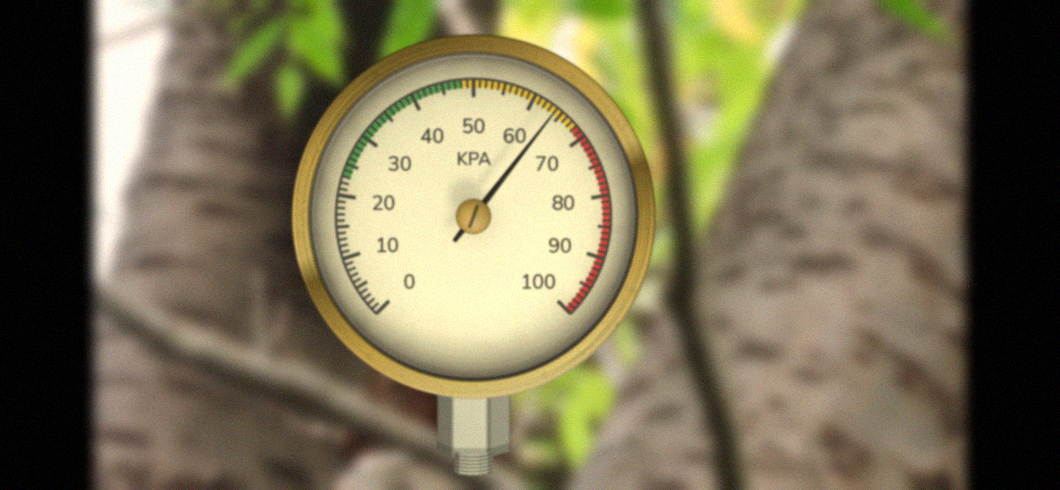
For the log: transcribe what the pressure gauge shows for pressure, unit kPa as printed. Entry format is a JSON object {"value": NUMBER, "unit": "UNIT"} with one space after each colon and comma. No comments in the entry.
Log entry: {"value": 64, "unit": "kPa"}
